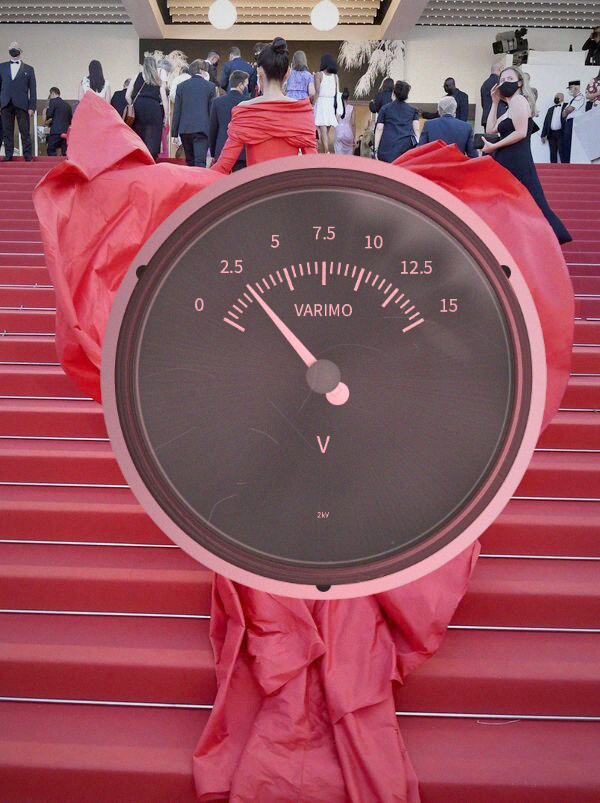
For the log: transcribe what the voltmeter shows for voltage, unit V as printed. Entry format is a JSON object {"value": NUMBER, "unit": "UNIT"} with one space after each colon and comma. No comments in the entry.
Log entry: {"value": 2.5, "unit": "V"}
